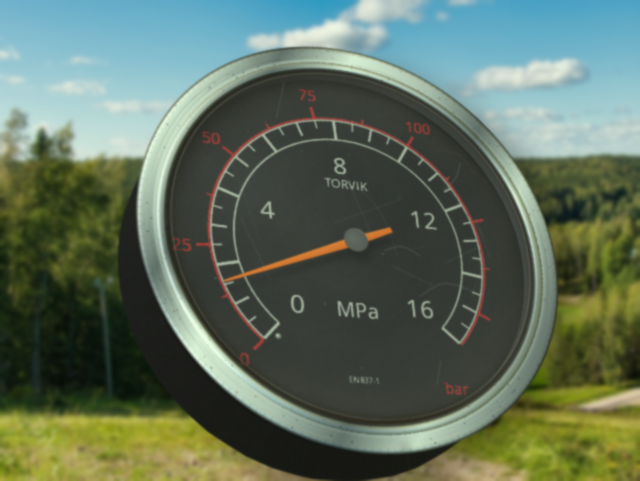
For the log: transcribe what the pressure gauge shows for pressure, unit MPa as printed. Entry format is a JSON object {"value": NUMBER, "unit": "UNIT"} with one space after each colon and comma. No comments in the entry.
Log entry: {"value": 1.5, "unit": "MPa"}
